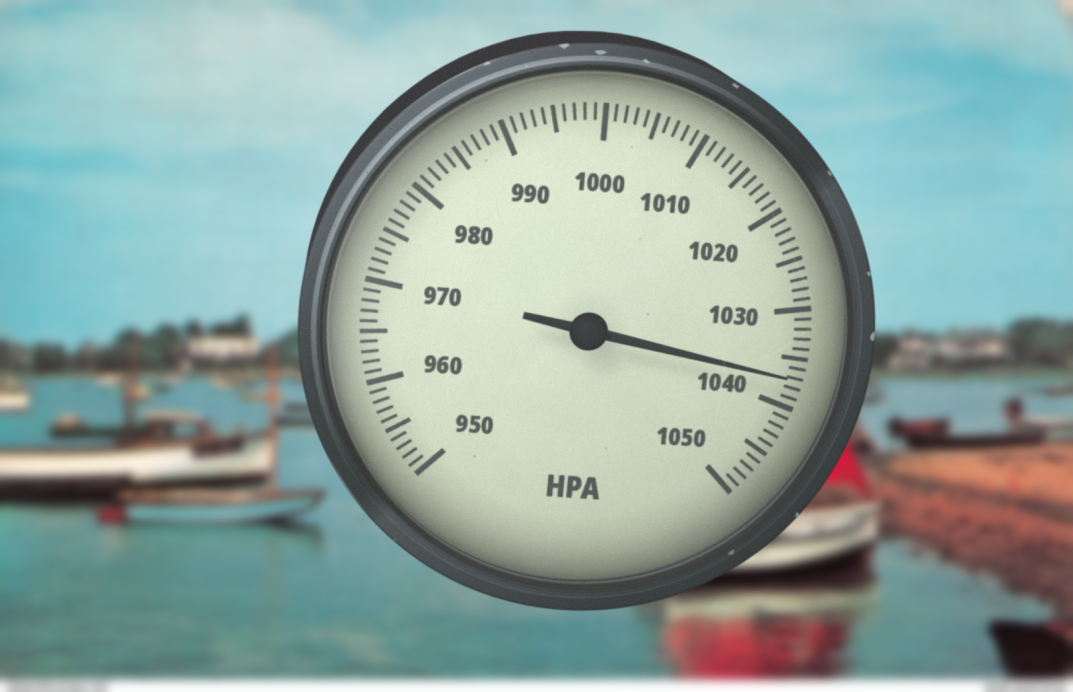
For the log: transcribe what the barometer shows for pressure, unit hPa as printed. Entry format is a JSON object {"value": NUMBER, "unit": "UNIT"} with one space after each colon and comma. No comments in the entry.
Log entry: {"value": 1037, "unit": "hPa"}
